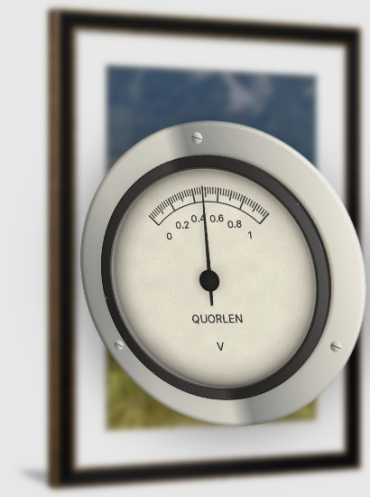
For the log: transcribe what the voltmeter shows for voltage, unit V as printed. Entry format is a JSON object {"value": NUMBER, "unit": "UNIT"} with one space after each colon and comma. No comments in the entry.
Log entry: {"value": 0.5, "unit": "V"}
